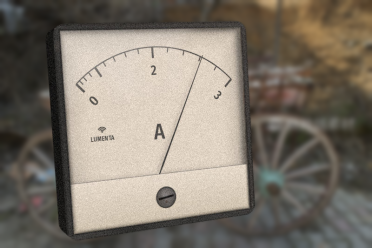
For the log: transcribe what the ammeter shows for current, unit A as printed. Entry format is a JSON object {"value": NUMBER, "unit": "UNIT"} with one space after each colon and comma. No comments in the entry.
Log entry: {"value": 2.6, "unit": "A"}
